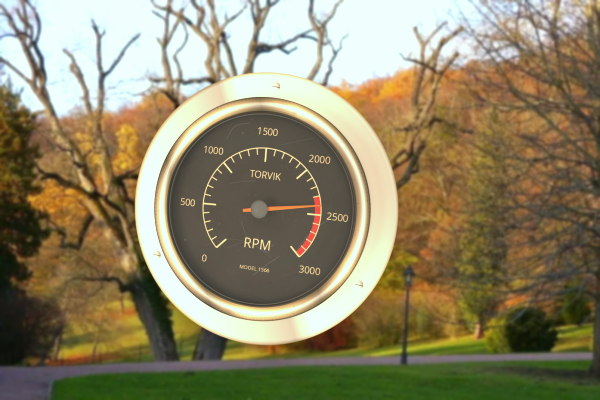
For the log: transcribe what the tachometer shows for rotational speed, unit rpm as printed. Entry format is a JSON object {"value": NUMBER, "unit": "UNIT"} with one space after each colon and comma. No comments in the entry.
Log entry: {"value": 2400, "unit": "rpm"}
